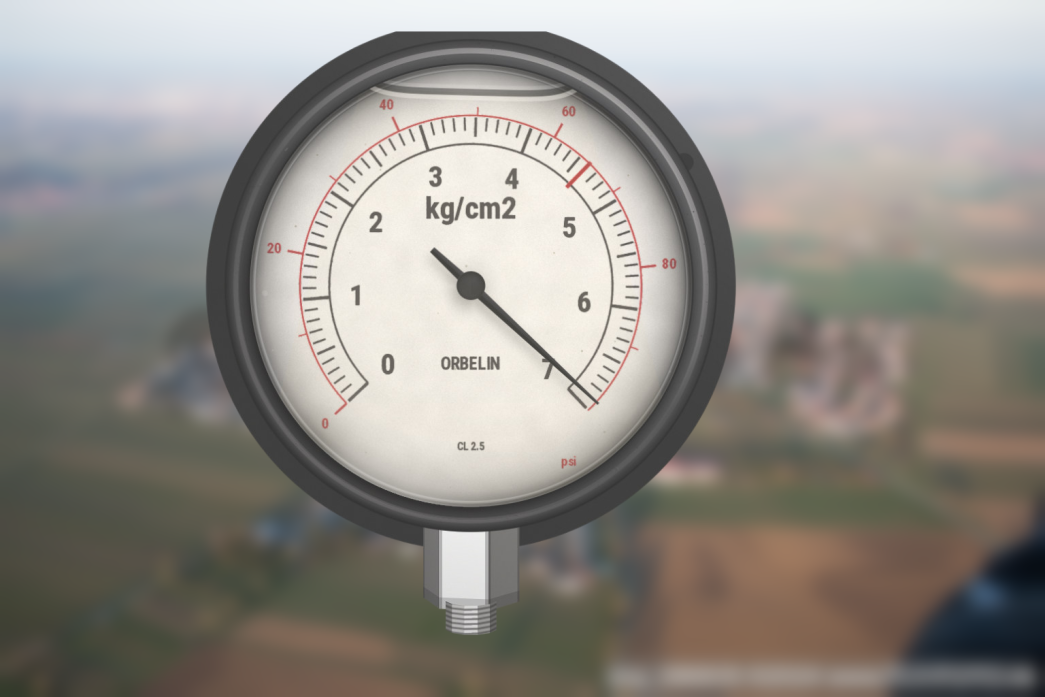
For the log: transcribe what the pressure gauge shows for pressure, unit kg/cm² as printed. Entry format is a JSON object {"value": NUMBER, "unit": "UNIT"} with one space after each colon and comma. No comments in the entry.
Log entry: {"value": 6.9, "unit": "kg/cm²"}
